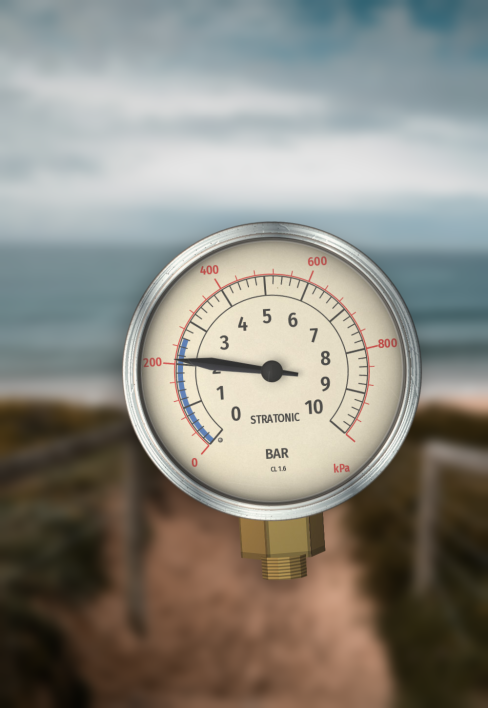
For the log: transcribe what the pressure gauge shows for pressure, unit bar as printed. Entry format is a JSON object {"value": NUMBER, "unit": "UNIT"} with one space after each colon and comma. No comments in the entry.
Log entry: {"value": 2.1, "unit": "bar"}
